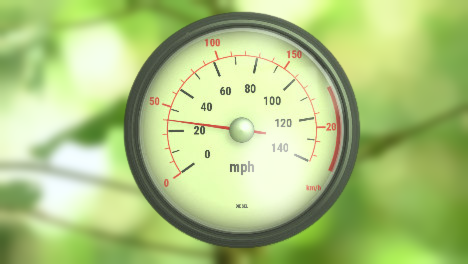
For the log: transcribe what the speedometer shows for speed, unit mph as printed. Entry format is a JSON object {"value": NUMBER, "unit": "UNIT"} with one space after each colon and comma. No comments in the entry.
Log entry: {"value": 25, "unit": "mph"}
